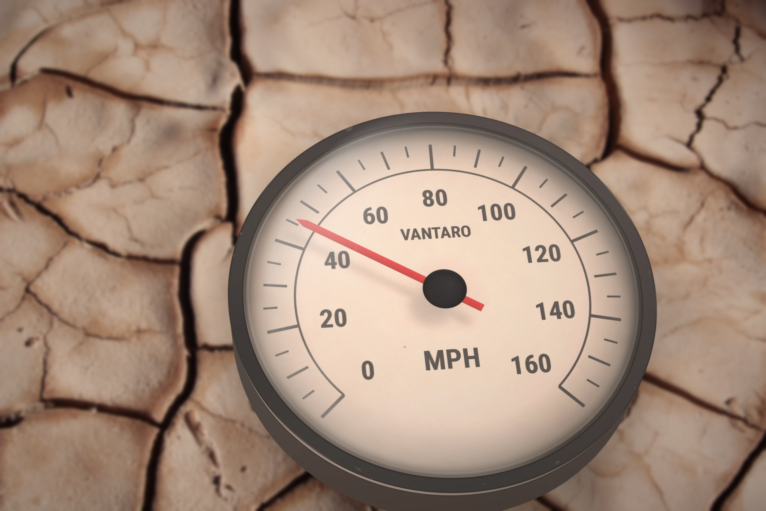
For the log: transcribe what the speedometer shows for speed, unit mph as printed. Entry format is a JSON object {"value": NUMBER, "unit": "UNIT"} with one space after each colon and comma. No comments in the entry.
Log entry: {"value": 45, "unit": "mph"}
